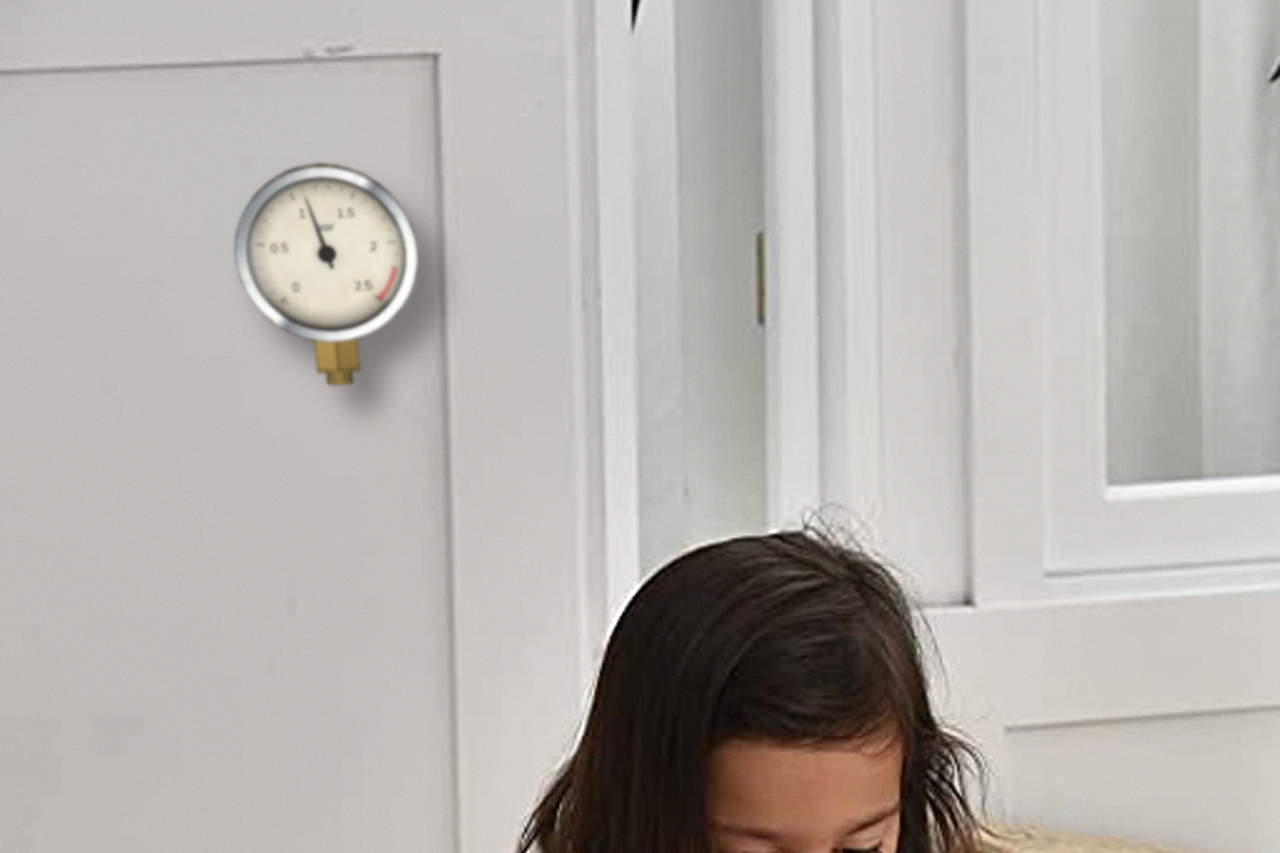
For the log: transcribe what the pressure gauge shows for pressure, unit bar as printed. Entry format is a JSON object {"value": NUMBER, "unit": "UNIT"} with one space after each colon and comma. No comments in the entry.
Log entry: {"value": 1.1, "unit": "bar"}
